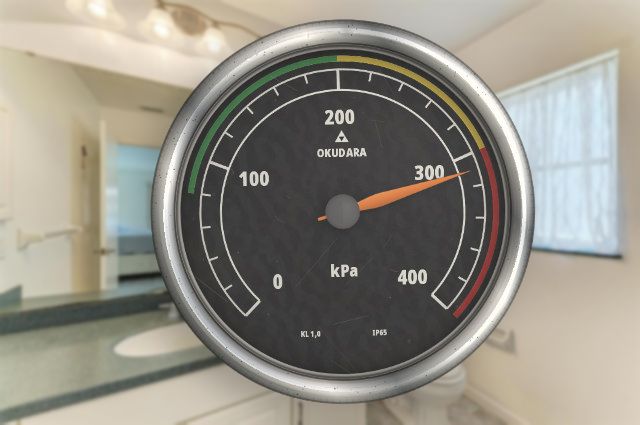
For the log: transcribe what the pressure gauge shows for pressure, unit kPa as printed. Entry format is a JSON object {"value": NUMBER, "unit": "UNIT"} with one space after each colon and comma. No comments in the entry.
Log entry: {"value": 310, "unit": "kPa"}
